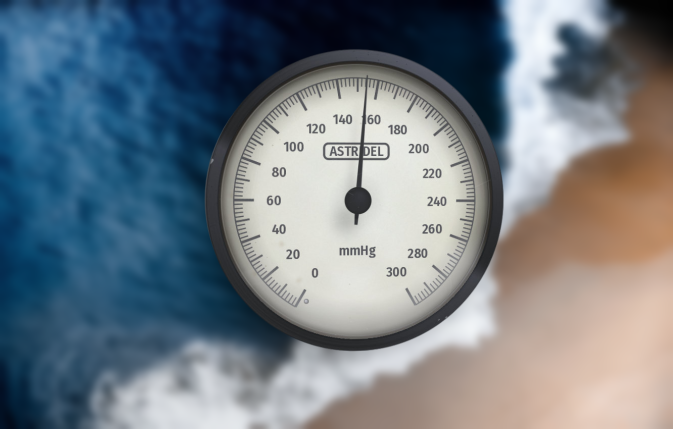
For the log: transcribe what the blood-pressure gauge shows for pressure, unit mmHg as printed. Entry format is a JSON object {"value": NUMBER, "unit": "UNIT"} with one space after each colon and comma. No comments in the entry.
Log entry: {"value": 154, "unit": "mmHg"}
